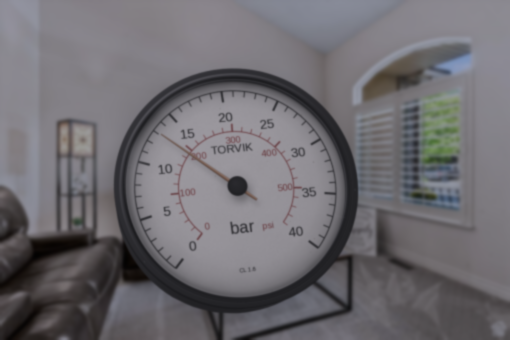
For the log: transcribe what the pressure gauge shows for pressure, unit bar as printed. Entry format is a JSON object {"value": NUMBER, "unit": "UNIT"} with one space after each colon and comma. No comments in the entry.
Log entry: {"value": 13, "unit": "bar"}
